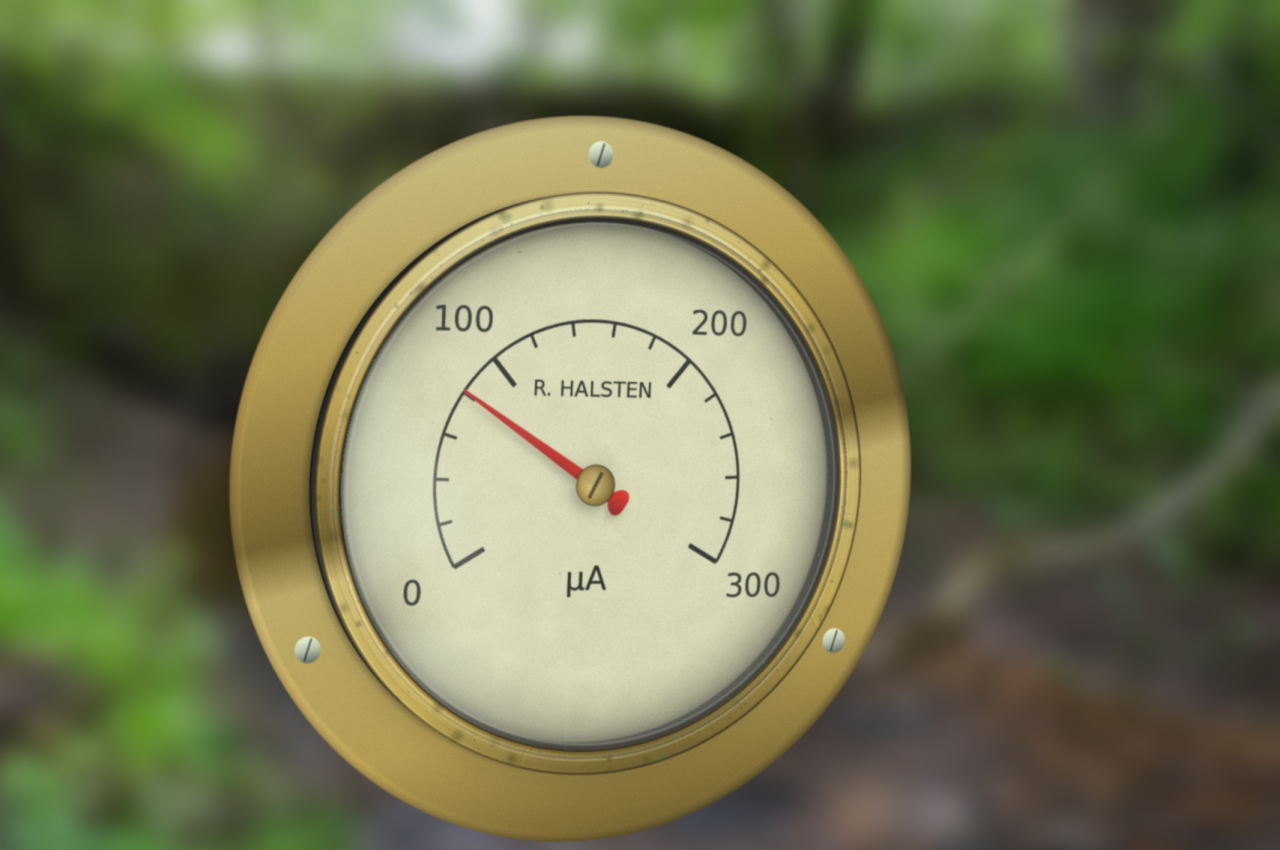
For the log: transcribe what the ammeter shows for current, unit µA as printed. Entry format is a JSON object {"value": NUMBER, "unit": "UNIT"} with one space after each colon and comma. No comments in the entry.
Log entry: {"value": 80, "unit": "µA"}
